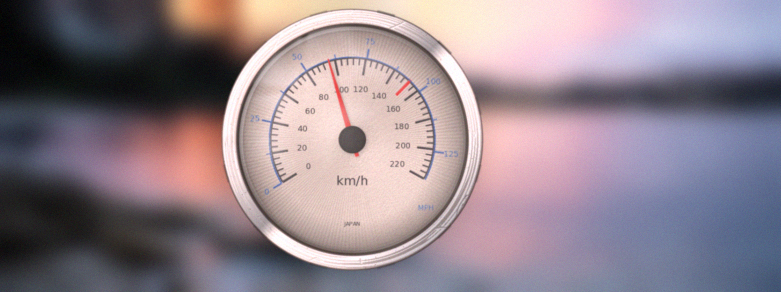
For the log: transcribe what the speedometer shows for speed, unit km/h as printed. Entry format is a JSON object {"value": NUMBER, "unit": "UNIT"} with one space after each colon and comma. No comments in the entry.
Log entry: {"value": 96, "unit": "km/h"}
